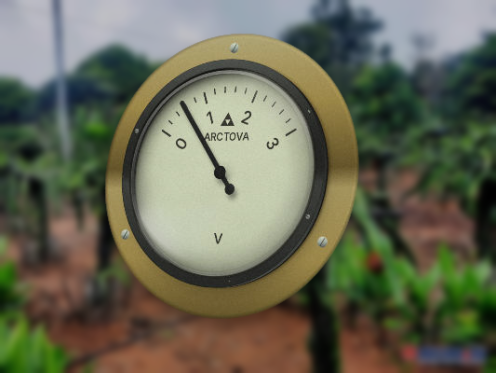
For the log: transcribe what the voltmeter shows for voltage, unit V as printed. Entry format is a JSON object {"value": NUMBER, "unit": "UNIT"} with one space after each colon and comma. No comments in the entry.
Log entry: {"value": 0.6, "unit": "V"}
